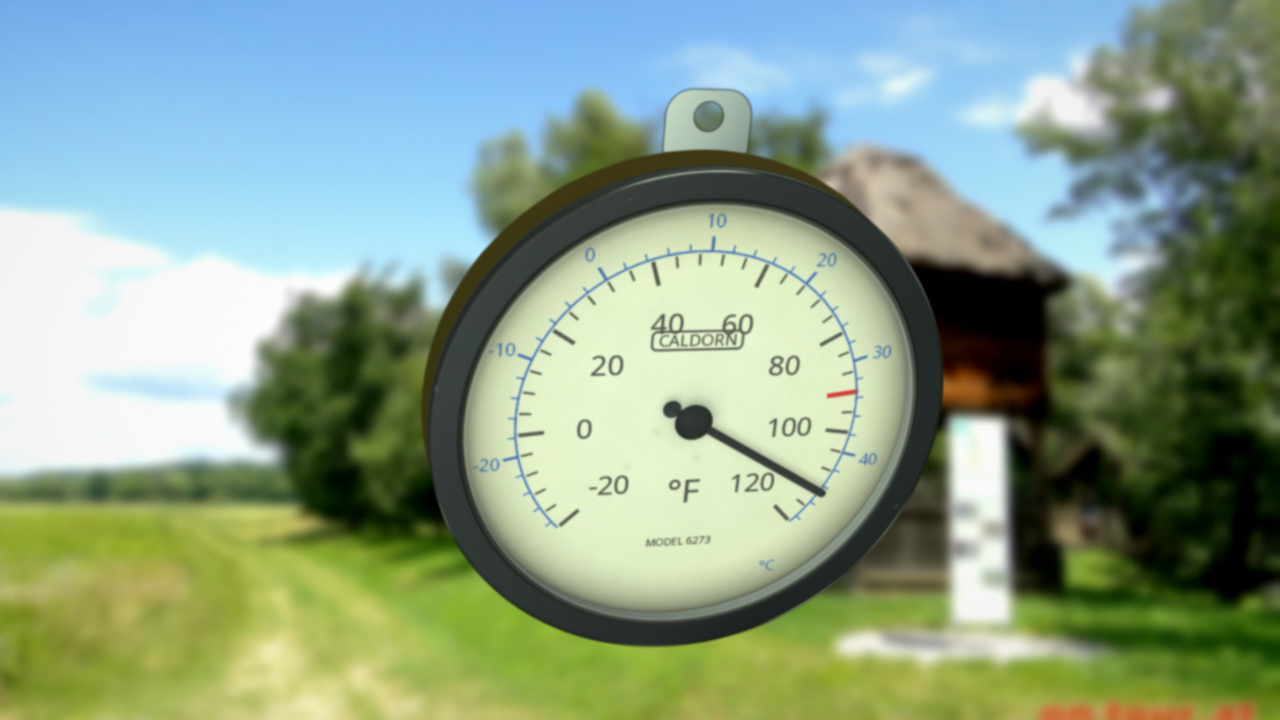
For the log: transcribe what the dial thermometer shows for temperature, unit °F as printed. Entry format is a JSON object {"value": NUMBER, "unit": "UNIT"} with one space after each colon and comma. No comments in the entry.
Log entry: {"value": 112, "unit": "°F"}
